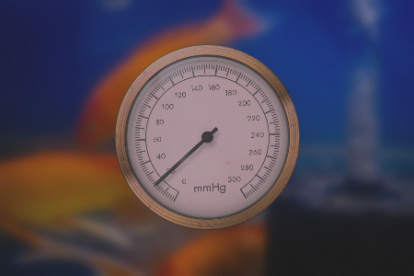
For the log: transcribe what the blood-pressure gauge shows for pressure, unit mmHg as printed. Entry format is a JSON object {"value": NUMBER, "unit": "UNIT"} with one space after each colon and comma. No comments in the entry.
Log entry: {"value": 20, "unit": "mmHg"}
